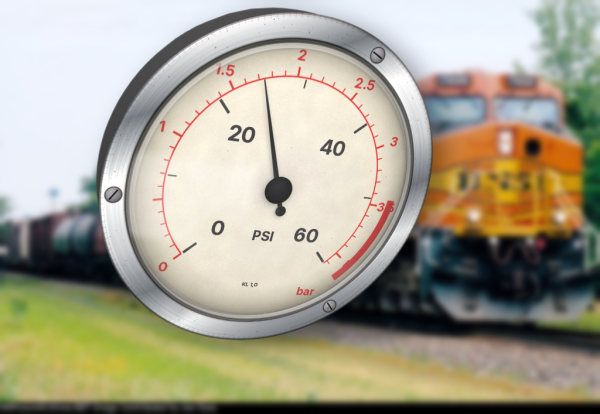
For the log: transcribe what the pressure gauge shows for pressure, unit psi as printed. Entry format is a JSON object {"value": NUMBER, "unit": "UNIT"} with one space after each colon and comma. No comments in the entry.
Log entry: {"value": 25, "unit": "psi"}
